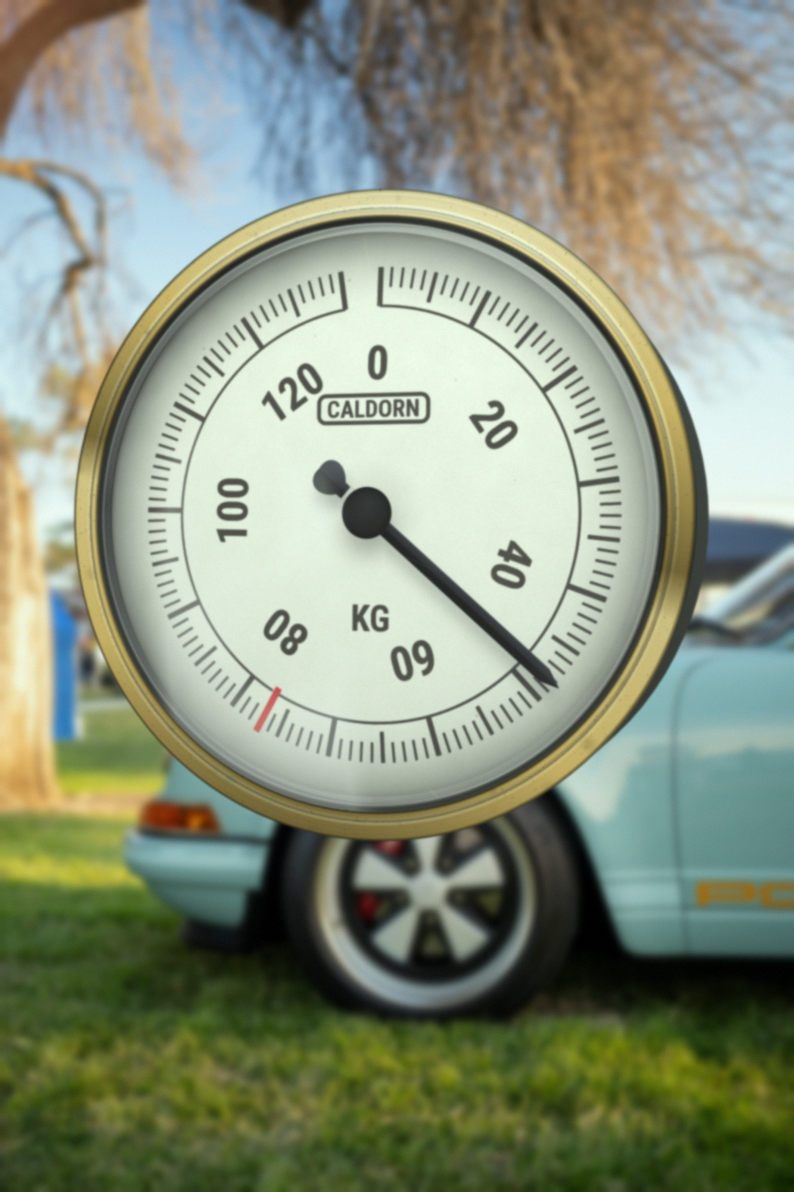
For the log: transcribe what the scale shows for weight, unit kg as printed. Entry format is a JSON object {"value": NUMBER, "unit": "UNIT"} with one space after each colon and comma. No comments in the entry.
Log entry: {"value": 48, "unit": "kg"}
